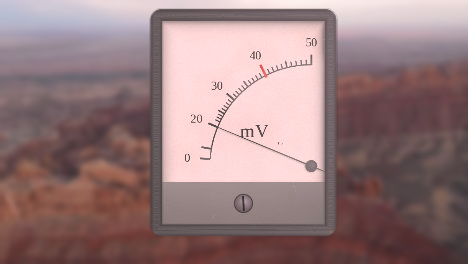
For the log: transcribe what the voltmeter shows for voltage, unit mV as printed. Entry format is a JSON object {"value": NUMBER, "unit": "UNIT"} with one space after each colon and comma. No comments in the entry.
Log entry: {"value": 20, "unit": "mV"}
